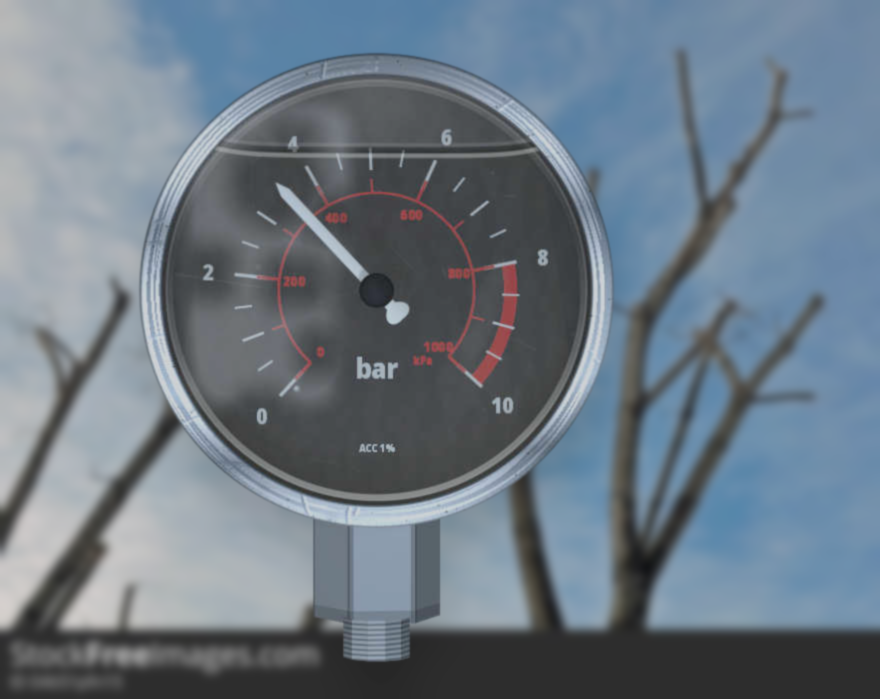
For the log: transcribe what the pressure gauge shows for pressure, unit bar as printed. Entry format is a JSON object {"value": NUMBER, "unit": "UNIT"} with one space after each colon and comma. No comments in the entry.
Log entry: {"value": 3.5, "unit": "bar"}
